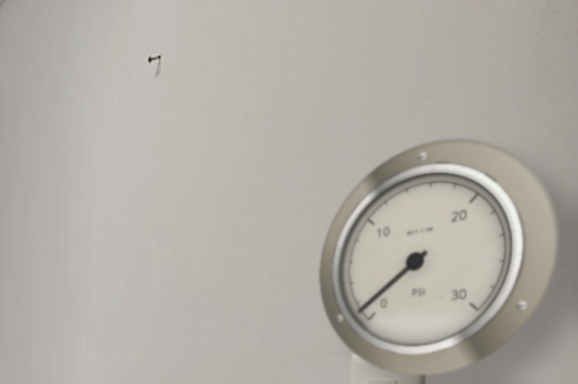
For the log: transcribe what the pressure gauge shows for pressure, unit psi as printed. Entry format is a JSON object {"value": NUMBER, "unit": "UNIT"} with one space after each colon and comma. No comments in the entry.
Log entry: {"value": 1, "unit": "psi"}
